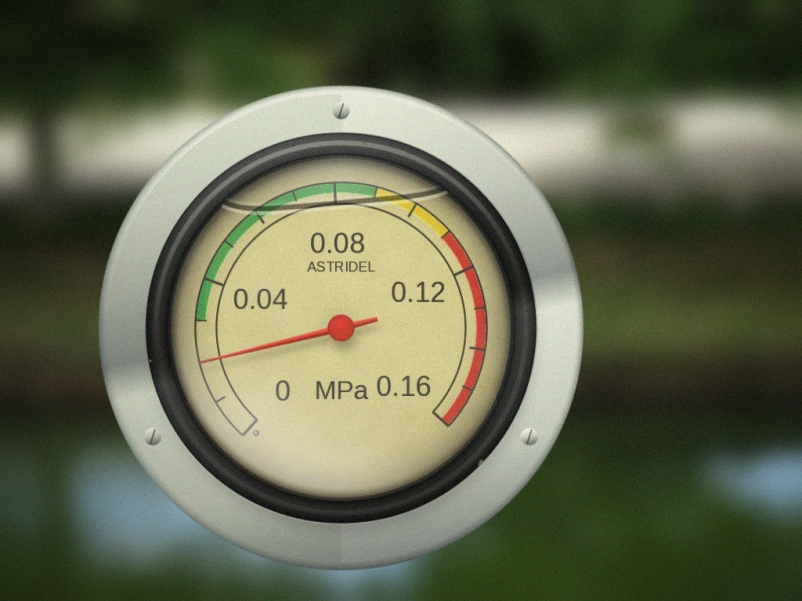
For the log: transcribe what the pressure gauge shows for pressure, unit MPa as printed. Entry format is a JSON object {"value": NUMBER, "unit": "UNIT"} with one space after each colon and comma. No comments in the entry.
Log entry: {"value": 0.02, "unit": "MPa"}
